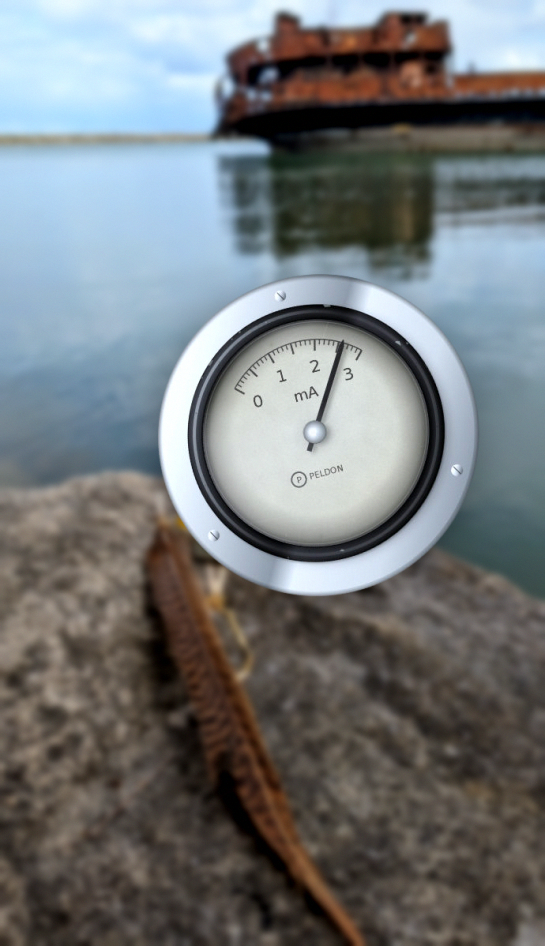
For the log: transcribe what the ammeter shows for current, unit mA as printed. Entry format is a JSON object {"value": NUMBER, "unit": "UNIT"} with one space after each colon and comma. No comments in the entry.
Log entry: {"value": 2.6, "unit": "mA"}
